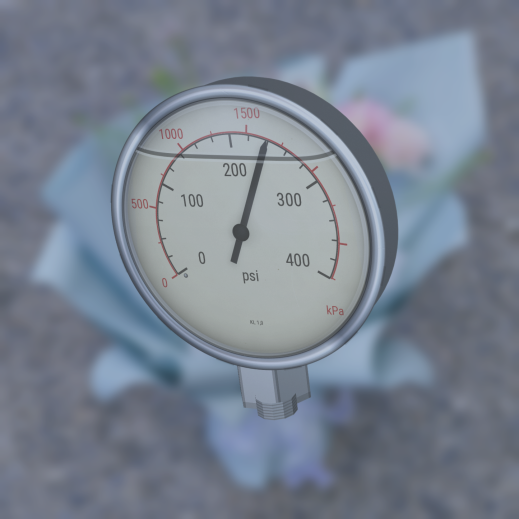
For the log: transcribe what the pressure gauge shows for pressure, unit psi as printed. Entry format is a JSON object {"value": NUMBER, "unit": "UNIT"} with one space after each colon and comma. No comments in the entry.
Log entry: {"value": 240, "unit": "psi"}
